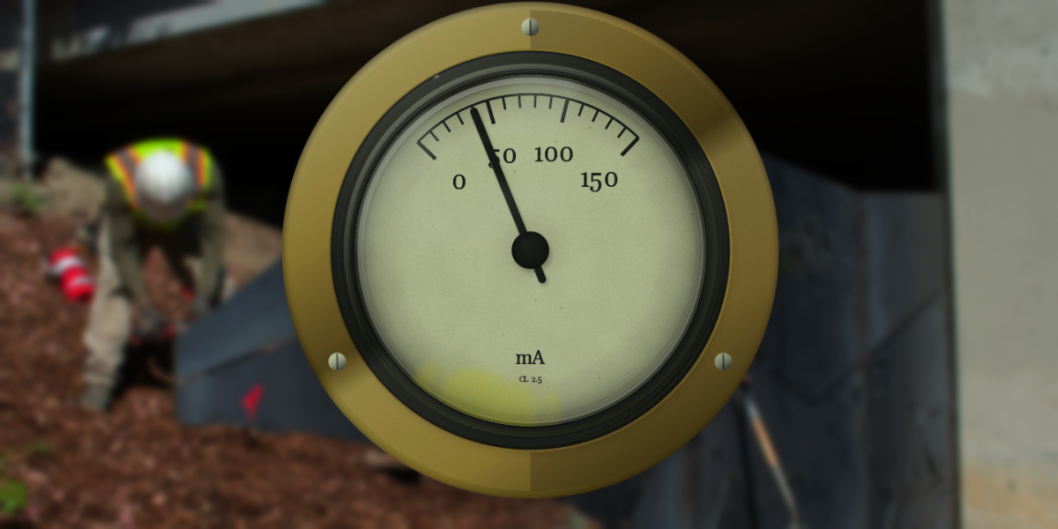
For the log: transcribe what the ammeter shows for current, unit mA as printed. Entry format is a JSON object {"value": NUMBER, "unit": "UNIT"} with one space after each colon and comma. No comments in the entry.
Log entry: {"value": 40, "unit": "mA"}
